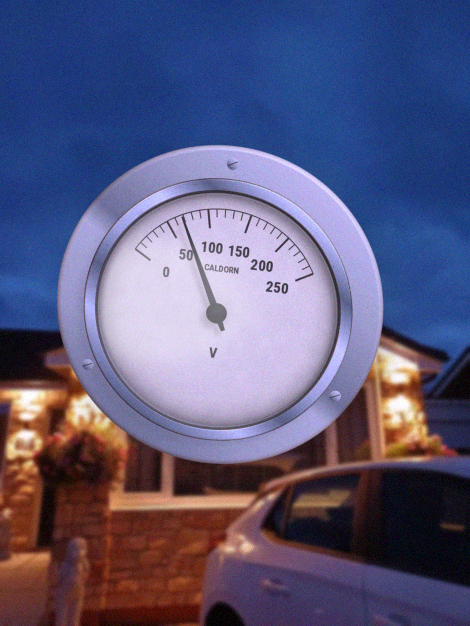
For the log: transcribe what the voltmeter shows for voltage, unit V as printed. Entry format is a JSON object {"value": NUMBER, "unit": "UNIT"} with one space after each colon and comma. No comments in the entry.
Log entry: {"value": 70, "unit": "V"}
